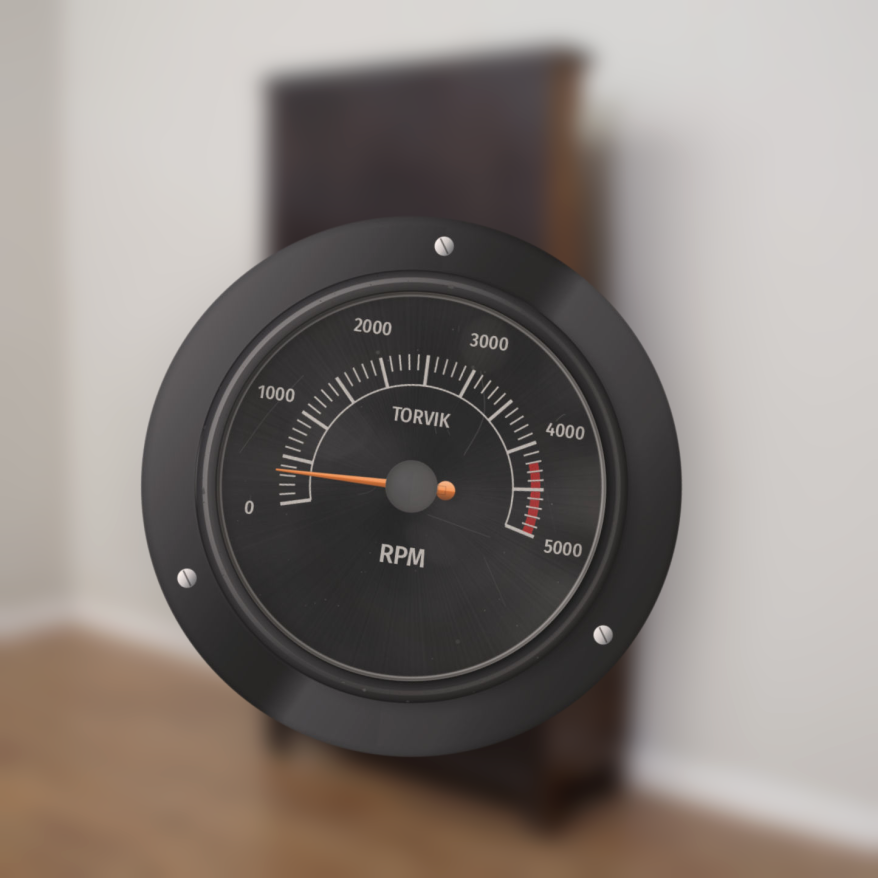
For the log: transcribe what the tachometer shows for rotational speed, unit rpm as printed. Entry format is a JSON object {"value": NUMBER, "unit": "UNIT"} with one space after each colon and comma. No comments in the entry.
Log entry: {"value": 350, "unit": "rpm"}
